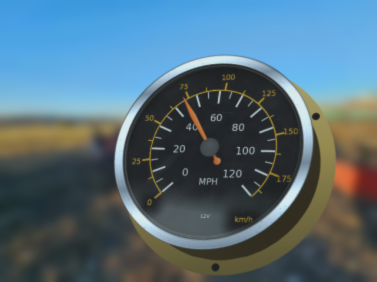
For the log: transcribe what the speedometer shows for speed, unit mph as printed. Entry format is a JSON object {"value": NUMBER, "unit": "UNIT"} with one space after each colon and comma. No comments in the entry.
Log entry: {"value": 45, "unit": "mph"}
